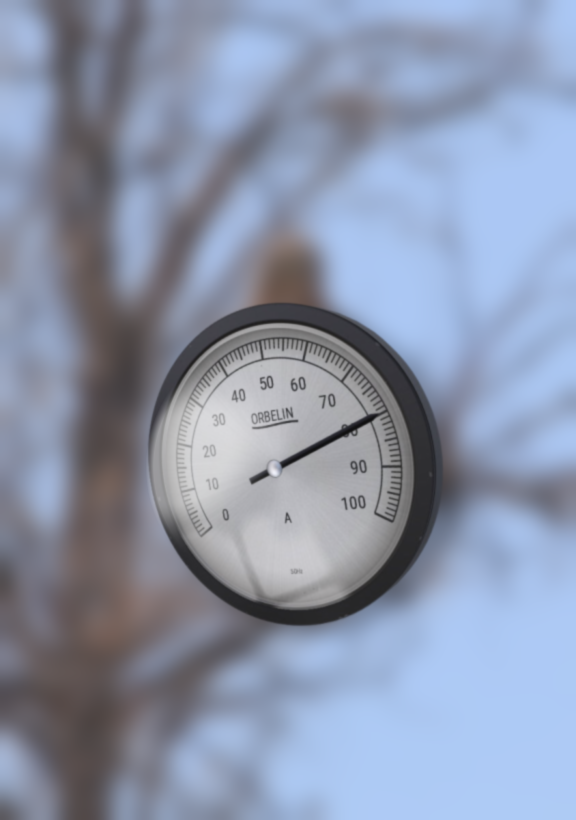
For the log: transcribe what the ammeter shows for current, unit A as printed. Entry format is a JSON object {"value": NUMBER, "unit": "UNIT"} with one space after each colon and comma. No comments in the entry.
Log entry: {"value": 80, "unit": "A"}
